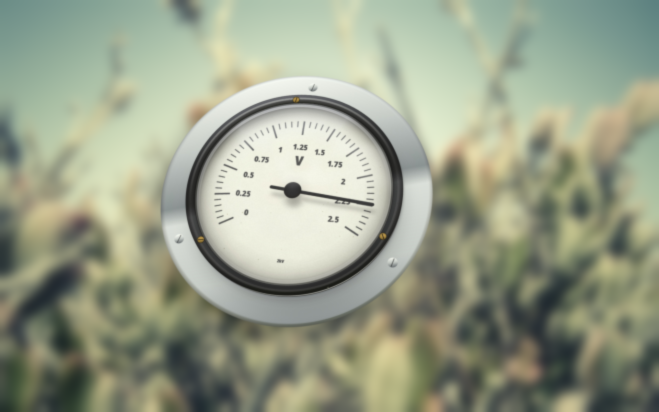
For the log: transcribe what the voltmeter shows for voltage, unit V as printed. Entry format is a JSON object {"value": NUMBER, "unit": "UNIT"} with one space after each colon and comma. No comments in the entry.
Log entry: {"value": 2.25, "unit": "V"}
